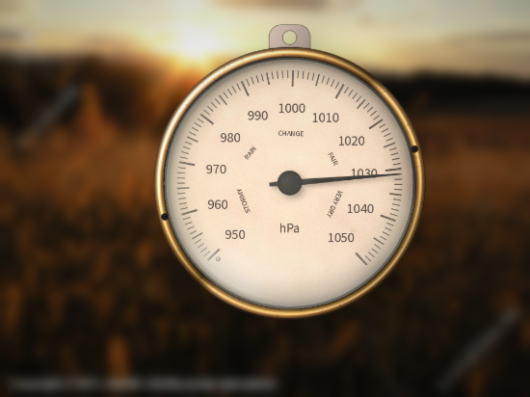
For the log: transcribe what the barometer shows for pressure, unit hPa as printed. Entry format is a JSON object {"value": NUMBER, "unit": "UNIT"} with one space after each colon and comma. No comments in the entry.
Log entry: {"value": 1031, "unit": "hPa"}
